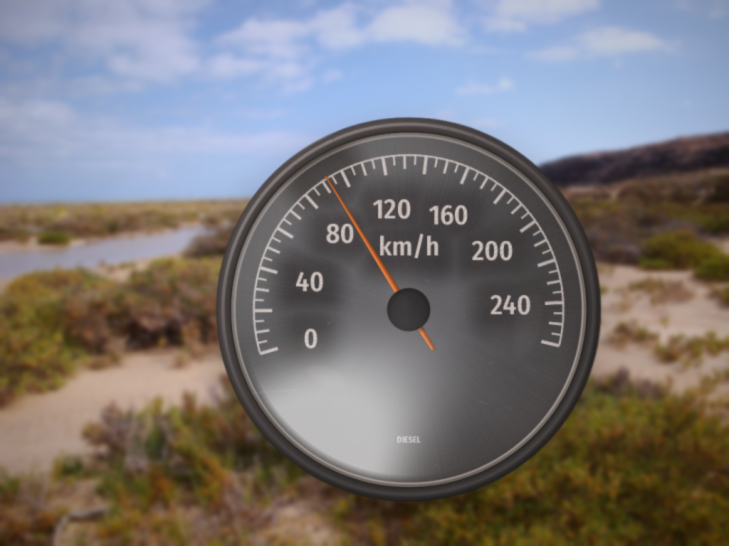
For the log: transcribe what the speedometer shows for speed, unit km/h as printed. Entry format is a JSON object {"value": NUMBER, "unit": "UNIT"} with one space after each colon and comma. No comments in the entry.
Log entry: {"value": 92.5, "unit": "km/h"}
